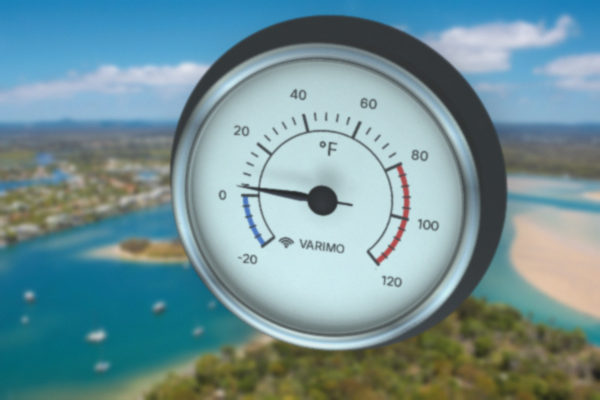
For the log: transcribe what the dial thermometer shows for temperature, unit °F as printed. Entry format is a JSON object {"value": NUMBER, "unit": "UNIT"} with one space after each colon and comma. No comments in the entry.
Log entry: {"value": 4, "unit": "°F"}
